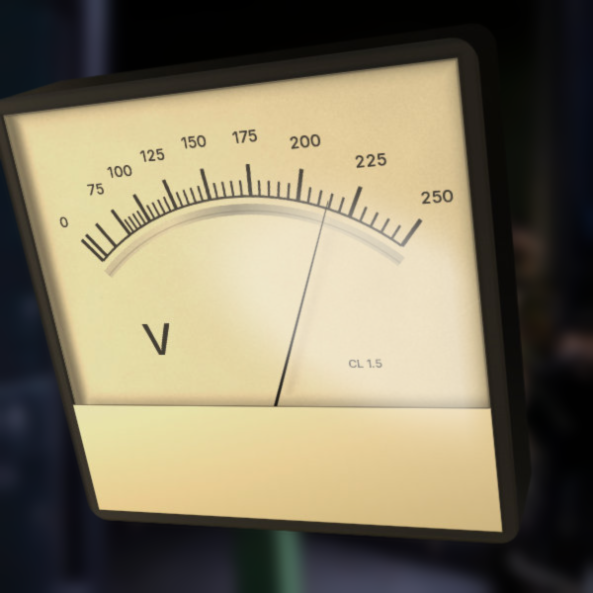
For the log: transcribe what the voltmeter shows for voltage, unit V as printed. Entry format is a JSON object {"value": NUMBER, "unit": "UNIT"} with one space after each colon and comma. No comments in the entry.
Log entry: {"value": 215, "unit": "V"}
